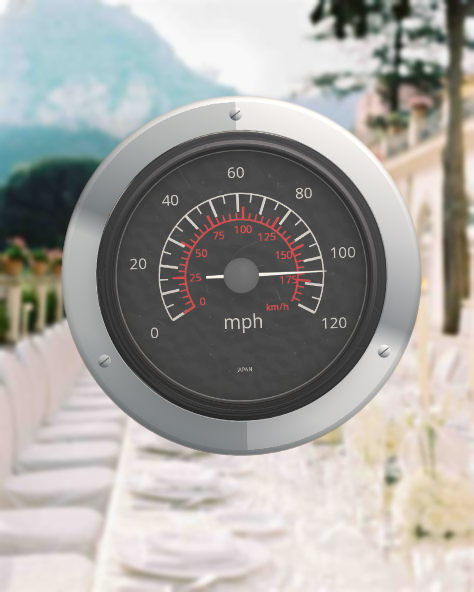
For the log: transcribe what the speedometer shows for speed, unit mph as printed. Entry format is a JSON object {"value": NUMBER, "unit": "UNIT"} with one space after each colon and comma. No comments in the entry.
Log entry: {"value": 105, "unit": "mph"}
